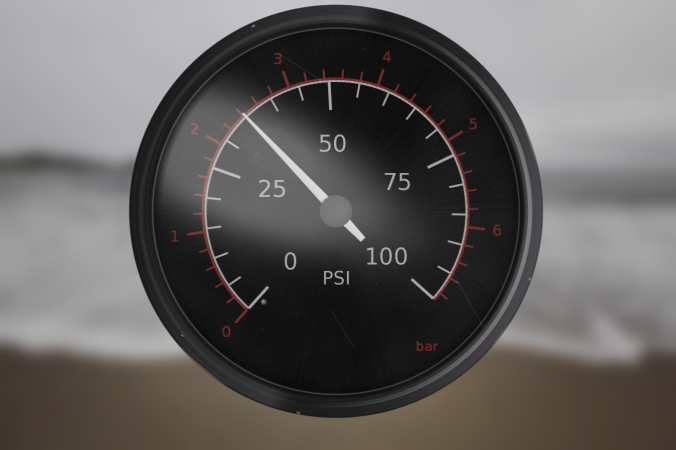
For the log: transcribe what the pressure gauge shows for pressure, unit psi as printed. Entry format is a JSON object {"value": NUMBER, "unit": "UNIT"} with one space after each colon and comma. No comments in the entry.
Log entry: {"value": 35, "unit": "psi"}
